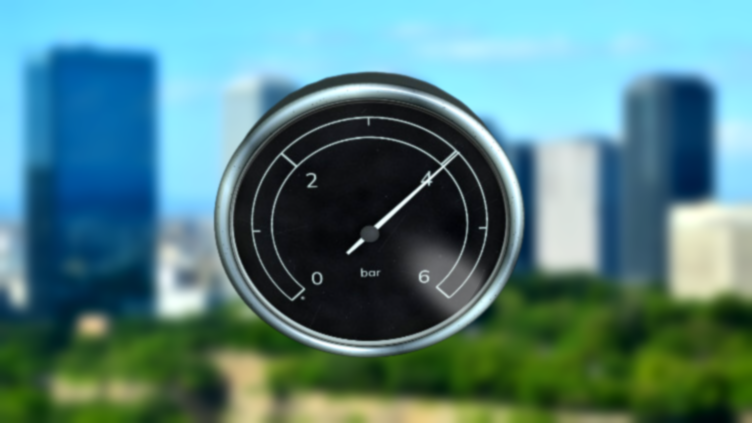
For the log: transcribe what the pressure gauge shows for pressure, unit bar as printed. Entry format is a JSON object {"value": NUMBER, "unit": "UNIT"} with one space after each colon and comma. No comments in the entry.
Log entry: {"value": 4, "unit": "bar"}
